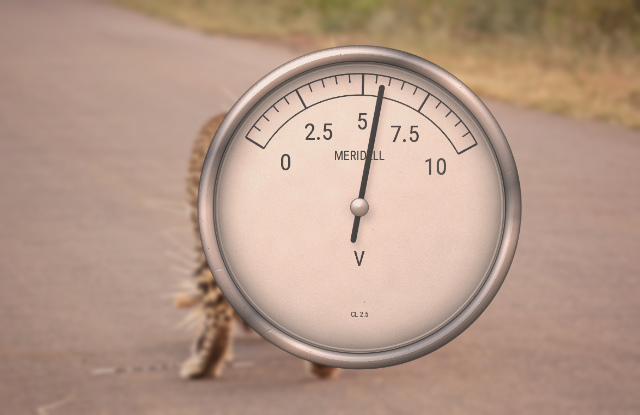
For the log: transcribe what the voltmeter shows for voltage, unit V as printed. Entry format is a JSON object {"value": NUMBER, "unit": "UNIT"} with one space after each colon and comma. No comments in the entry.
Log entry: {"value": 5.75, "unit": "V"}
